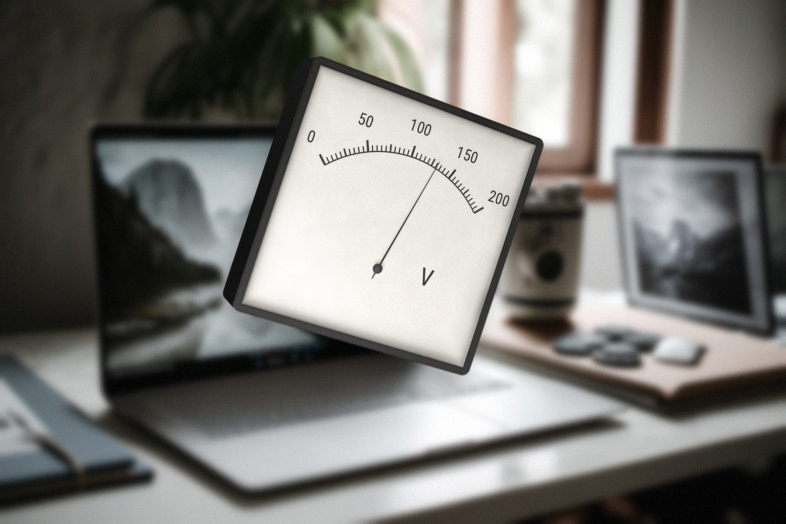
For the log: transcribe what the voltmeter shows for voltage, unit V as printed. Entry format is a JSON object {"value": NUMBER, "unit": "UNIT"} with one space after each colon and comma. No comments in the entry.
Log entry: {"value": 130, "unit": "V"}
